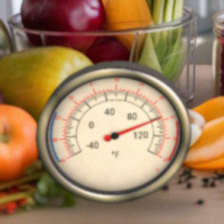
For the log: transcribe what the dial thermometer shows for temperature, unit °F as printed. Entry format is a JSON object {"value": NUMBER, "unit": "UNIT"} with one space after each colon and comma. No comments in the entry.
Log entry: {"value": 100, "unit": "°F"}
